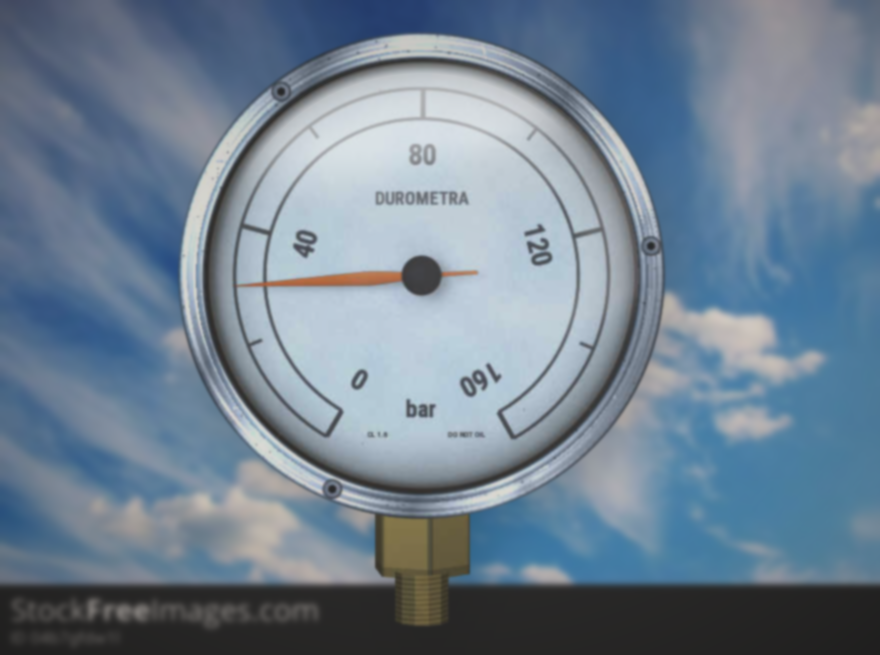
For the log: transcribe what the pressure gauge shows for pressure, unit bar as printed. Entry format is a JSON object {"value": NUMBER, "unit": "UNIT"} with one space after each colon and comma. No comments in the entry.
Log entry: {"value": 30, "unit": "bar"}
